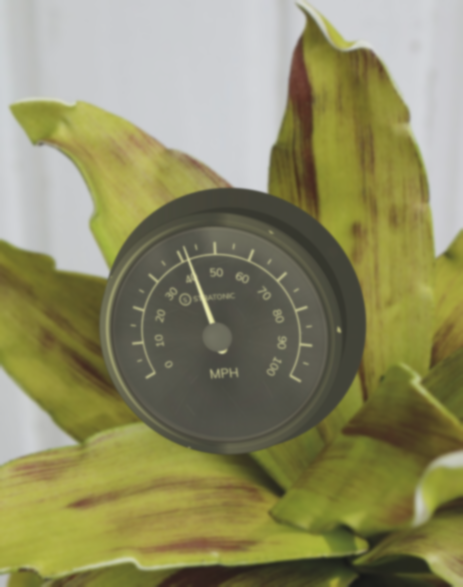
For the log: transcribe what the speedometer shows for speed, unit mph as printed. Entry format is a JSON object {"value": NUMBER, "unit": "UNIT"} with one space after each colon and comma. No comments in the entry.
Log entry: {"value": 42.5, "unit": "mph"}
